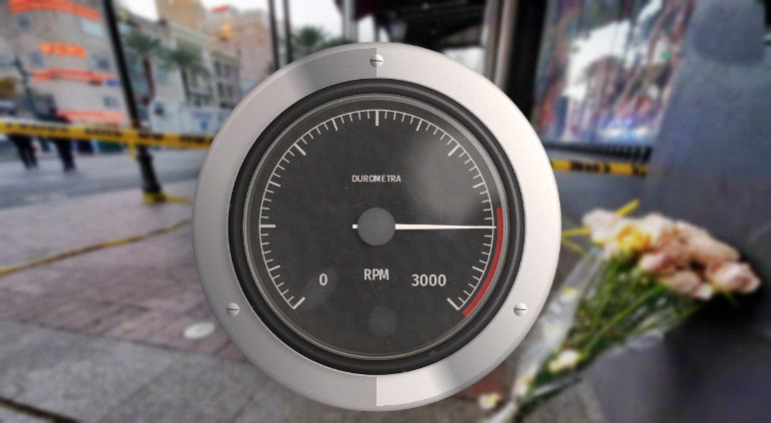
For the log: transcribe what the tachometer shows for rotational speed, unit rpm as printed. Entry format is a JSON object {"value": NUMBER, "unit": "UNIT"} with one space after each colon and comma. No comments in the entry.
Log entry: {"value": 2500, "unit": "rpm"}
